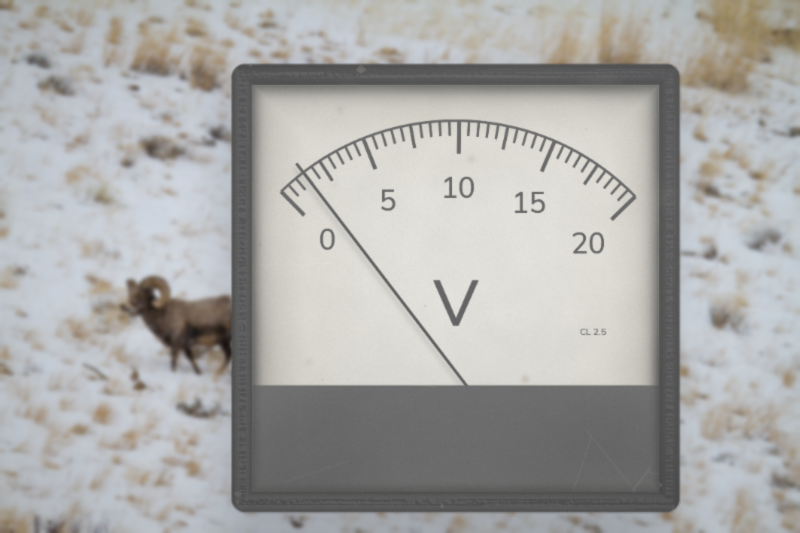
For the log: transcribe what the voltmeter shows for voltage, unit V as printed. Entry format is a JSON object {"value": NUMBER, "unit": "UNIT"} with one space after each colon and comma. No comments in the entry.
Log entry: {"value": 1.5, "unit": "V"}
